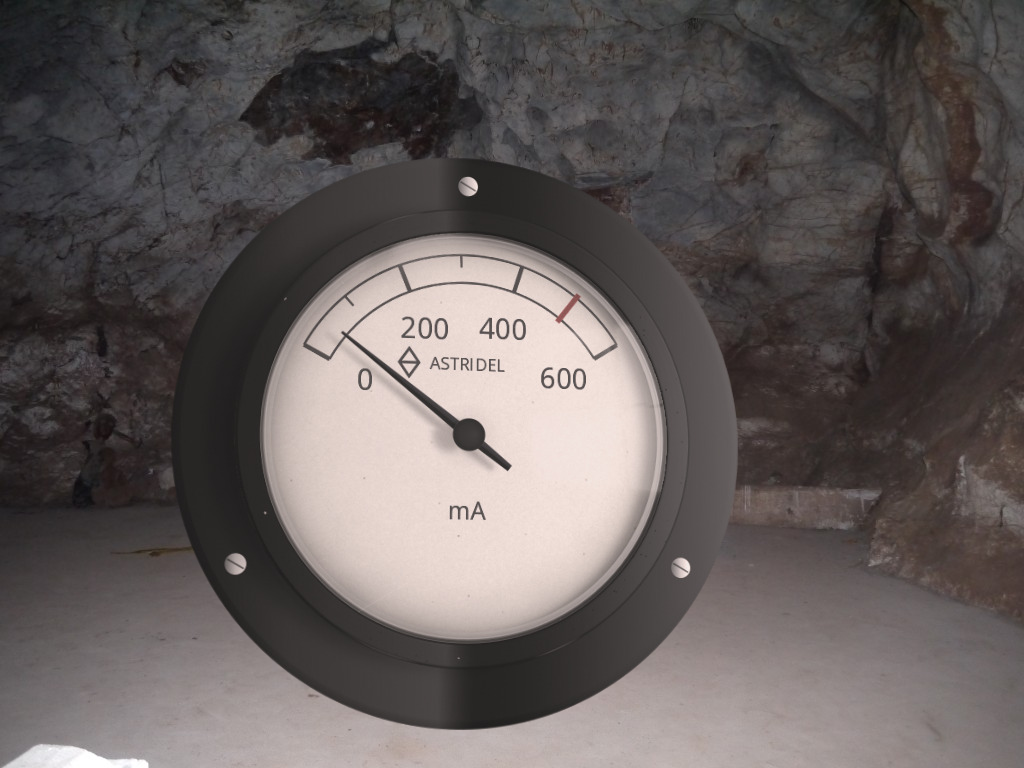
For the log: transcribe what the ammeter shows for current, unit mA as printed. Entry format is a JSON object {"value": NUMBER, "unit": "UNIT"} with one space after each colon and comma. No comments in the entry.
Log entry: {"value": 50, "unit": "mA"}
